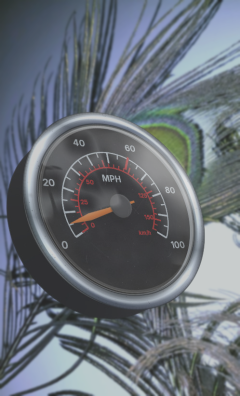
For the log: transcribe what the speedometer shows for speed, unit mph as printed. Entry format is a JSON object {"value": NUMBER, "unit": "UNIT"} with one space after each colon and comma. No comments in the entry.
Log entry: {"value": 5, "unit": "mph"}
